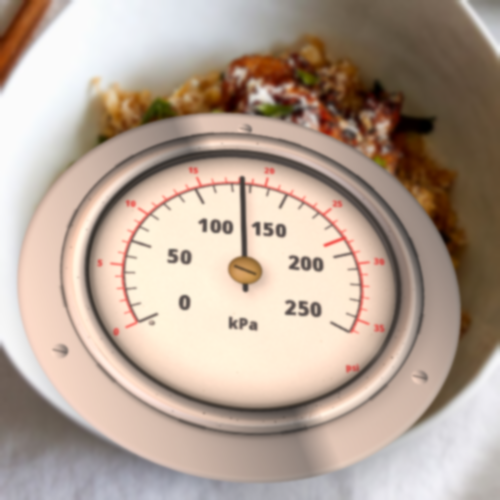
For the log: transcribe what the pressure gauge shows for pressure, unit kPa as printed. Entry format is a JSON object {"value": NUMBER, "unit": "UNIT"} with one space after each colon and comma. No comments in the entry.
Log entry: {"value": 125, "unit": "kPa"}
